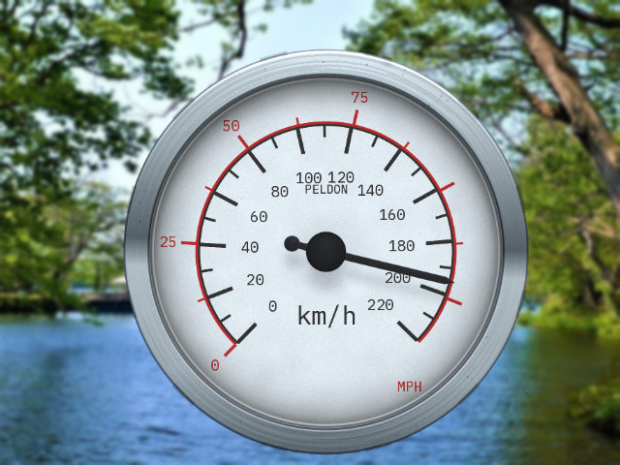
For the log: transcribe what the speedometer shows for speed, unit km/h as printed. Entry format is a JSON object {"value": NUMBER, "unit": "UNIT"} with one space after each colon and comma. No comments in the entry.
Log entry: {"value": 195, "unit": "km/h"}
